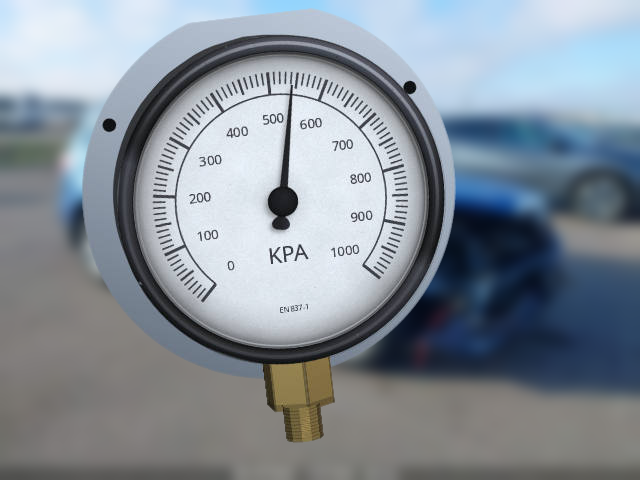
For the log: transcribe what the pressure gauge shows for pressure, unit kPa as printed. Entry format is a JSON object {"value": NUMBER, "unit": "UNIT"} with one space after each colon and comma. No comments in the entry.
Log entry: {"value": 540, "unit": "kPa"}
